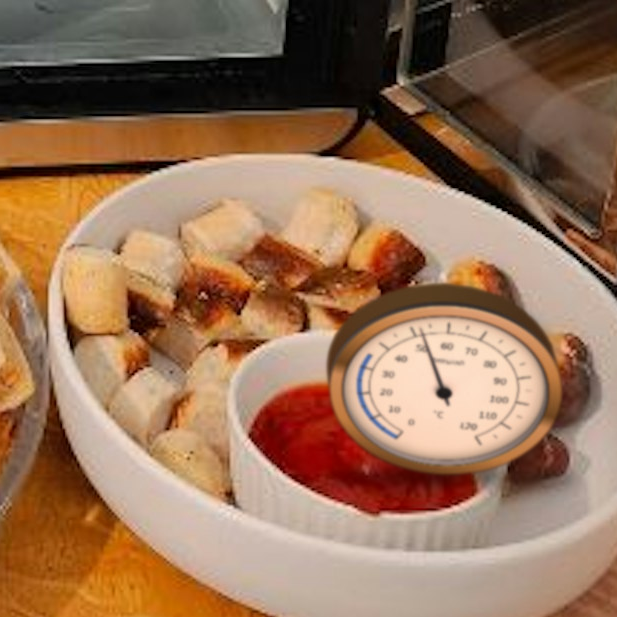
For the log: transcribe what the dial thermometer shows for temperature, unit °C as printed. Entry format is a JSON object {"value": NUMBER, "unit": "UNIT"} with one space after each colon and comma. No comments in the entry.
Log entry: {"value": 52.5, "unit": "°C"}
